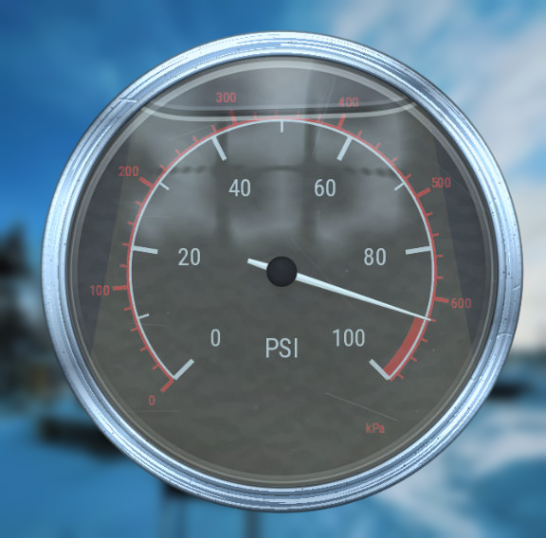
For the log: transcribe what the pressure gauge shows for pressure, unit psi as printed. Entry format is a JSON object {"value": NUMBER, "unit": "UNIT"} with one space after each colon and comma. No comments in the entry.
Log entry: {"value": 90, "unit": "psi"}
